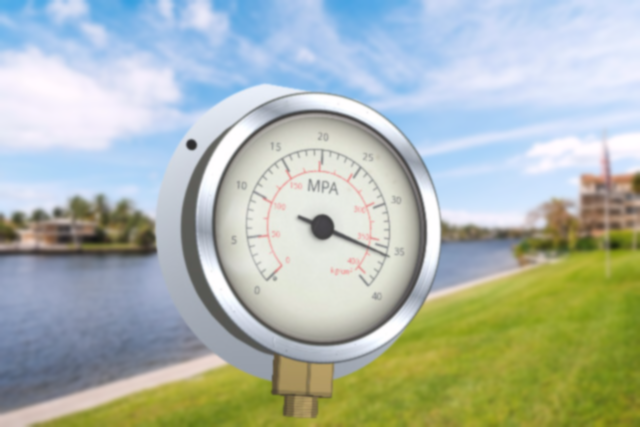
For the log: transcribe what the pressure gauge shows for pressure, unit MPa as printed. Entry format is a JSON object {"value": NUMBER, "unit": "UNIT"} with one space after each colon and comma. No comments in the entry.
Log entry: {"value": 36, "unit": "MPa"}
